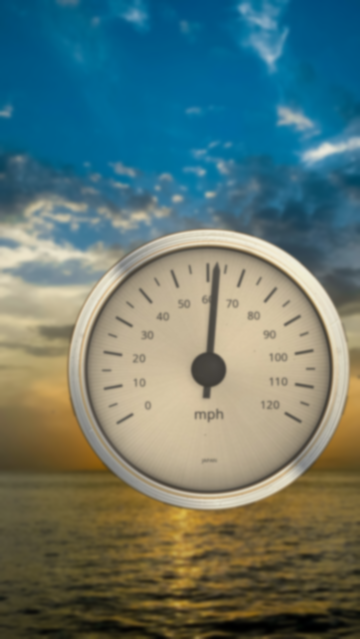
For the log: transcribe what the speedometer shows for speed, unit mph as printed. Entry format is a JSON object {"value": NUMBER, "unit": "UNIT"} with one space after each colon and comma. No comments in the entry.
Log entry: {"value": 62.5, "unit": "mph"}
